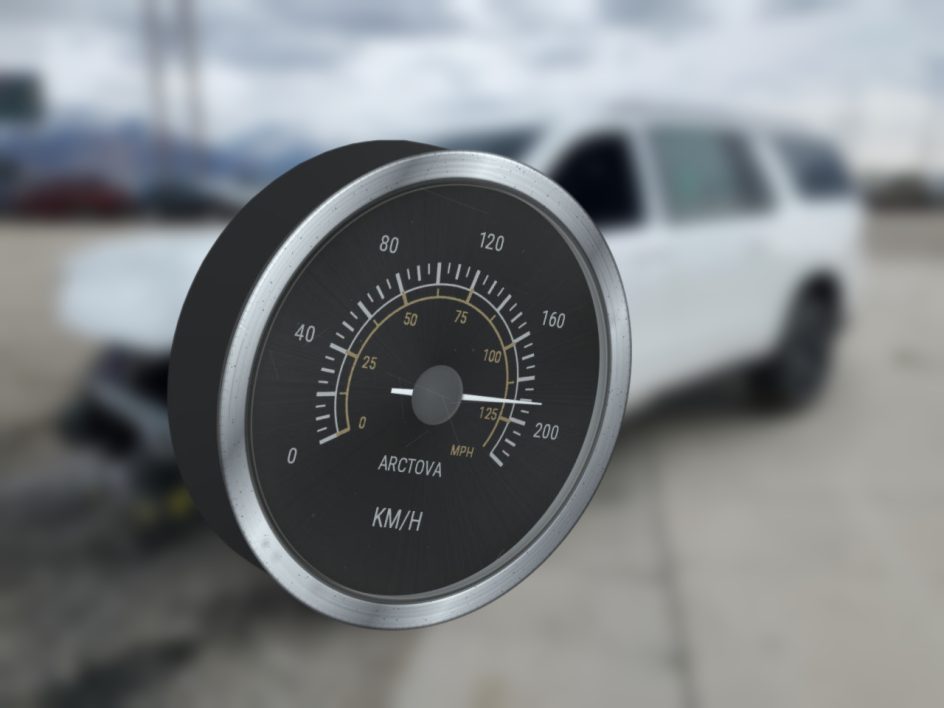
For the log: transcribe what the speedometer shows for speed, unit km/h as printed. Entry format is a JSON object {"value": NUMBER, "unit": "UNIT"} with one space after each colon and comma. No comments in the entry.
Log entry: {"value": 190, "unit": "km/h"}
